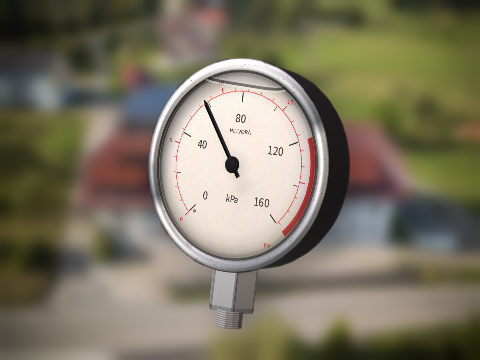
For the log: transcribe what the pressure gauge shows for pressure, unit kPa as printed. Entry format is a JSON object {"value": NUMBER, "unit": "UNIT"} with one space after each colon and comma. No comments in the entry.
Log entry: {"value": 60, "unit": "kPa"}
